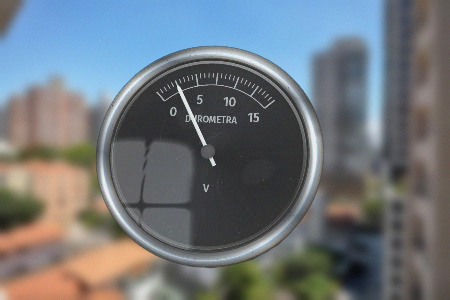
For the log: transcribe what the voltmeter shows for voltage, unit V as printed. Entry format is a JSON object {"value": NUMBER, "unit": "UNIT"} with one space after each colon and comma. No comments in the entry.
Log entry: {"value": 2.5, "unit": "V"}
